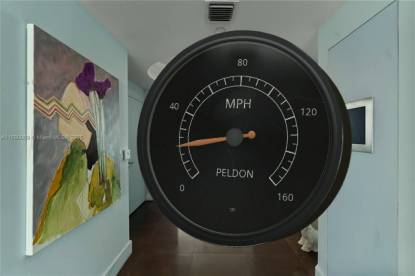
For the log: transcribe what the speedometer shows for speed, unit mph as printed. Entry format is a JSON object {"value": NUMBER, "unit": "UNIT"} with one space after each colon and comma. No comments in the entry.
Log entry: {"value": 20, "unit": "mph"}
